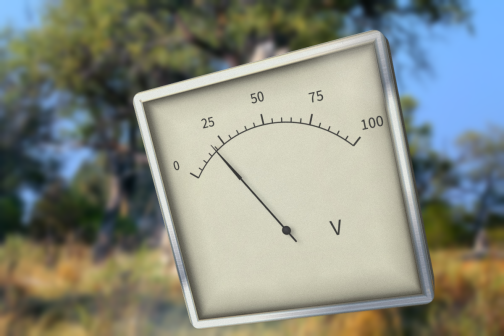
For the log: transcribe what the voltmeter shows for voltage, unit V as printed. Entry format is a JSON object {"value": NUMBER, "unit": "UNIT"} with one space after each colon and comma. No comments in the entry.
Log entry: {"value": 20, "unit": "V"}
